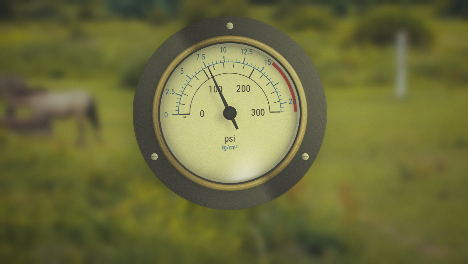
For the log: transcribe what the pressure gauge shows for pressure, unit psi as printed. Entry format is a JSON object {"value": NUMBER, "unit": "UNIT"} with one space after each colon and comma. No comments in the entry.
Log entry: {"value": 110, "unit": "psi"}
